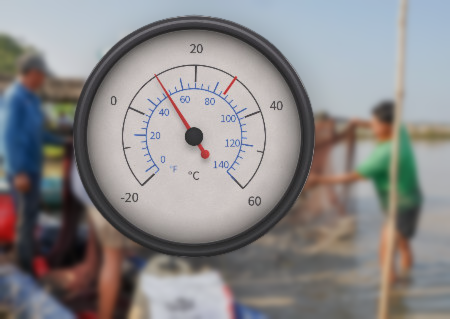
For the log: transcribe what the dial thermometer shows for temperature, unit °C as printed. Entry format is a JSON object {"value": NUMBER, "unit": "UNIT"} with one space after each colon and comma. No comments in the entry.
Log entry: {"value": 10, "unit": "°C"}
